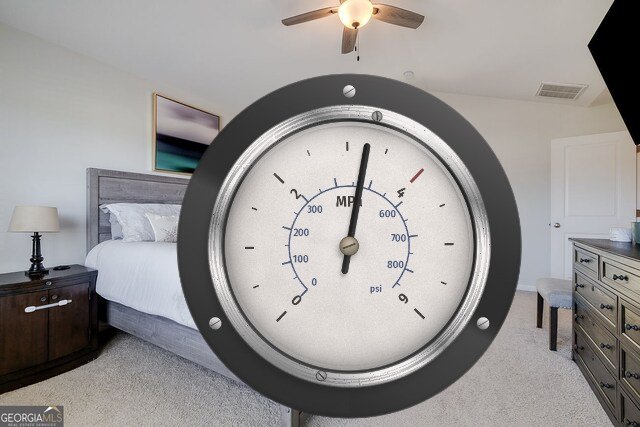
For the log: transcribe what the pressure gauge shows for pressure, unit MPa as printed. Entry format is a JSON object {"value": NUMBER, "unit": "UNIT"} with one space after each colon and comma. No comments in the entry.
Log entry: {"value": 3.25, "unit": "MPa"}
